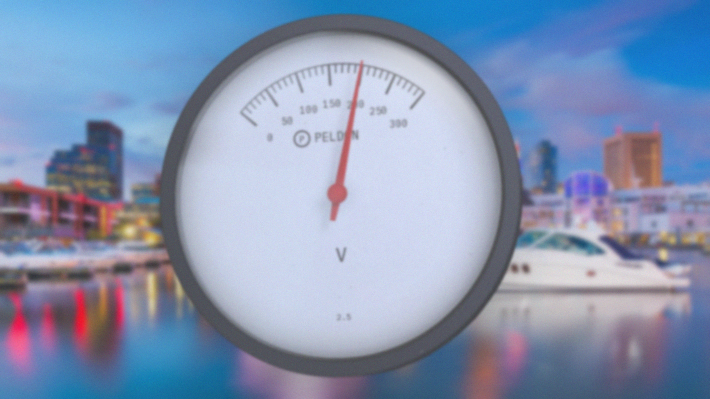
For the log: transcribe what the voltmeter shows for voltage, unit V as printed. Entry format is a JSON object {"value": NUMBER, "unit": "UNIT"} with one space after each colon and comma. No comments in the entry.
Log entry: {"value": 200, "unit": "V"}
